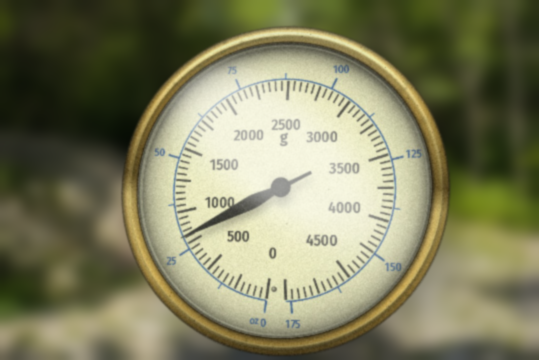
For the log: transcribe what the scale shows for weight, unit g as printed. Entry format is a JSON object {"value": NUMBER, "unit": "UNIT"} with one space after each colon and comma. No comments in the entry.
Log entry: {"value": 800, "unit": "g"}
